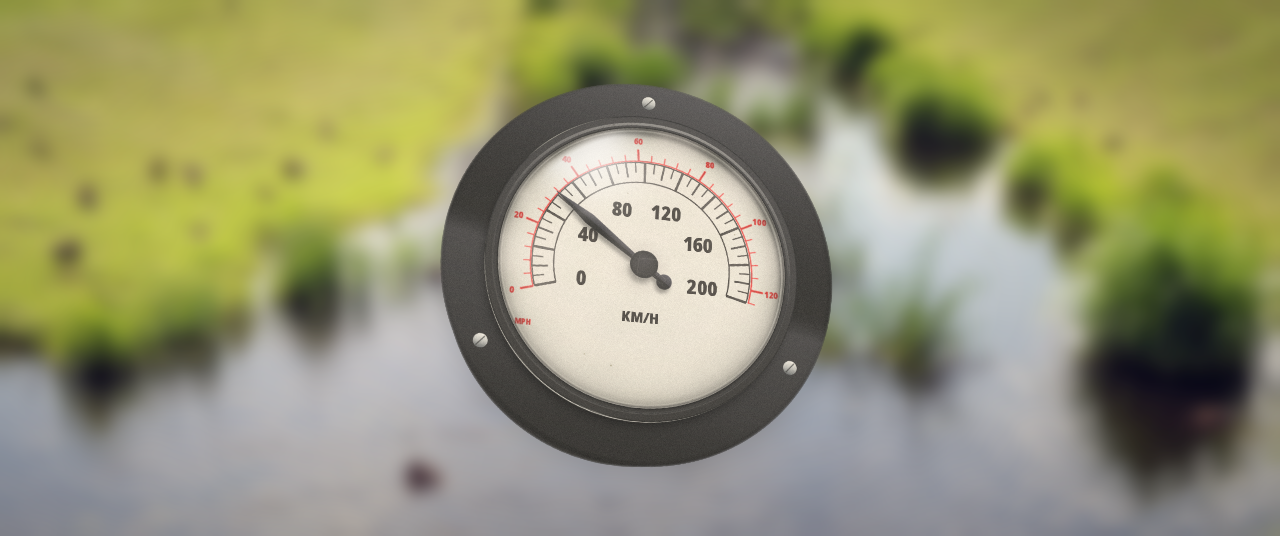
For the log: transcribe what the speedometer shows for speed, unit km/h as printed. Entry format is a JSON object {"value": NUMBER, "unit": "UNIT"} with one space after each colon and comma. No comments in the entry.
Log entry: {"value": 50, "unit": "km/h"}
